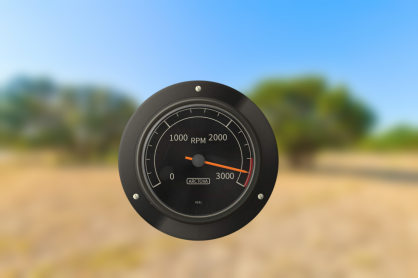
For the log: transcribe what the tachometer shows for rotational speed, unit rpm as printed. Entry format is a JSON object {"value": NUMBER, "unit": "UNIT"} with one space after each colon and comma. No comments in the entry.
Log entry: {"value": 2800, "unit": "rpm"}
